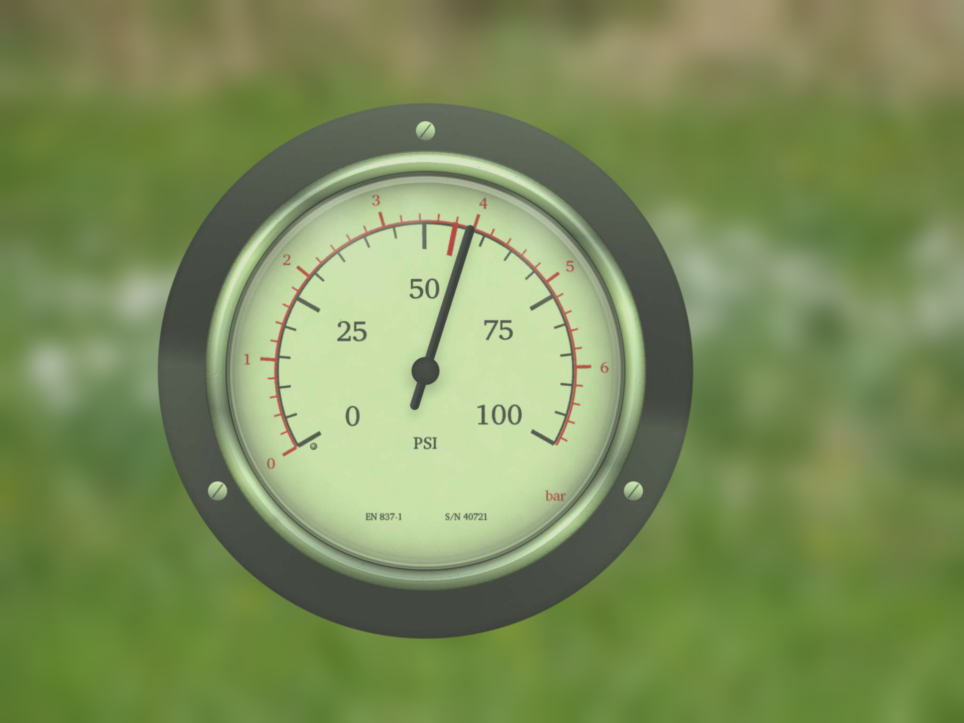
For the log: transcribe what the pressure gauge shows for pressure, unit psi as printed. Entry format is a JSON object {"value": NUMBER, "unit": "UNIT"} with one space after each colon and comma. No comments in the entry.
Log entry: {"value": 57.5, "unit": "psi"}
